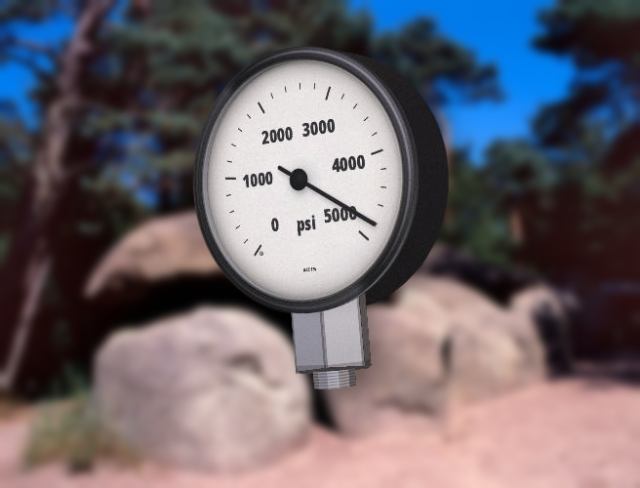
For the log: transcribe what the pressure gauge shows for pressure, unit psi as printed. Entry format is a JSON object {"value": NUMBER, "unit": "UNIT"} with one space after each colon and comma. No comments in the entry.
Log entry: {"value": 4800, "unit": "psi"}
